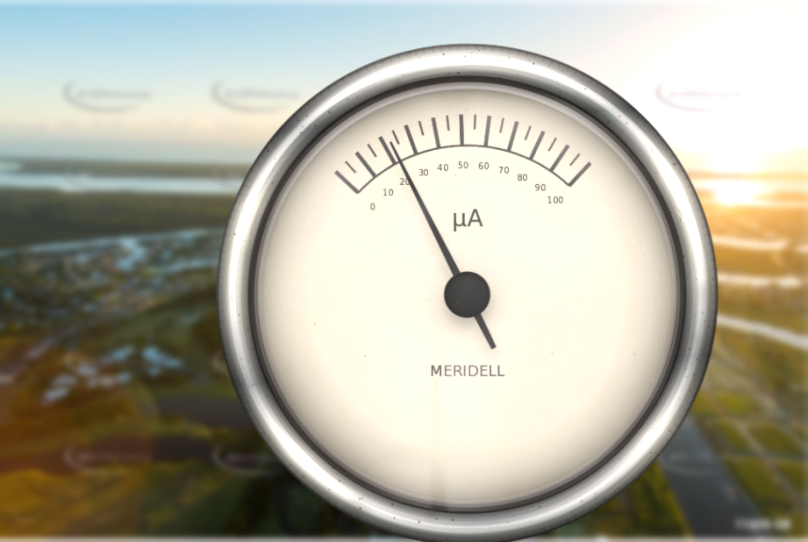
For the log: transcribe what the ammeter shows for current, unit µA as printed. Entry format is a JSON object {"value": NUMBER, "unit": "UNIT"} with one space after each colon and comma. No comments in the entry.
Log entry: {"value": 22.5, "unit": "µA"}
